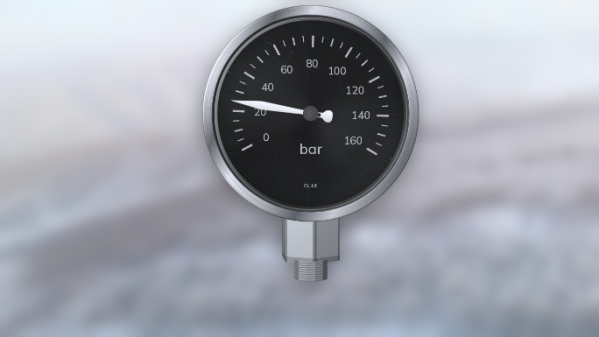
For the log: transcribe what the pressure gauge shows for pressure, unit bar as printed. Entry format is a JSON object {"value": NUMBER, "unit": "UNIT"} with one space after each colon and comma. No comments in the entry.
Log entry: {"value": 25, "unit": "bar"}
